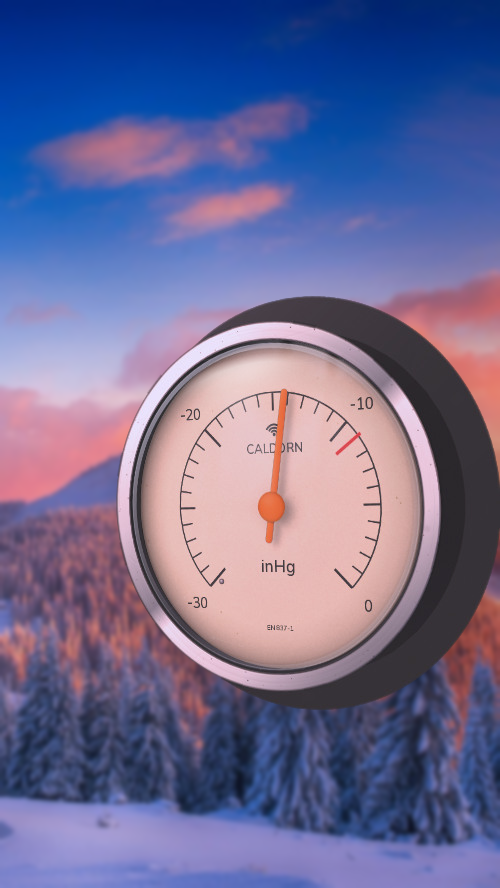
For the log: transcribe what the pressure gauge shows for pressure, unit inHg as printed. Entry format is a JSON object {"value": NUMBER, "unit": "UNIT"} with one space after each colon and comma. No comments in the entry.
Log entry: {"value": -14, "unit": "inHg"}
